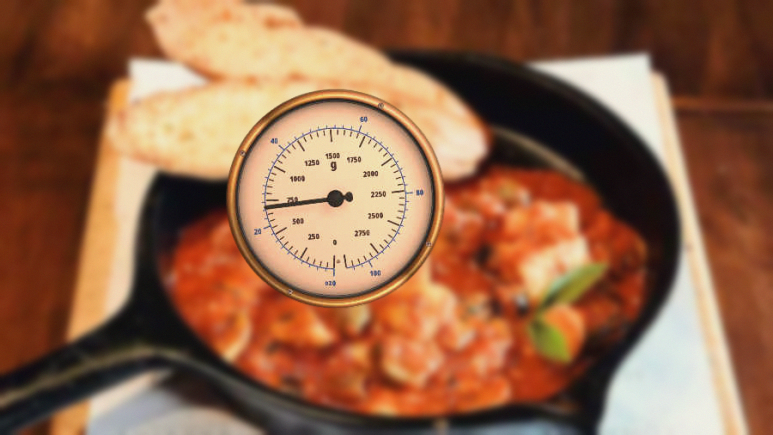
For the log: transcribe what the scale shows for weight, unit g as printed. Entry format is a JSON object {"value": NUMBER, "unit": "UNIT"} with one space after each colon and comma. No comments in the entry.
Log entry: {"value": 700, "unit": "g"}
